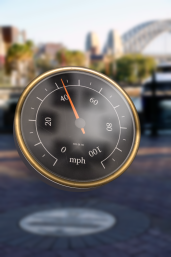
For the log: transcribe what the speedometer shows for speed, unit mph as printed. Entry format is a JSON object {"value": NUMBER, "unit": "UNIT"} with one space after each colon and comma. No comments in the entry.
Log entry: {"value": 42.5, "unit": "mph"}
